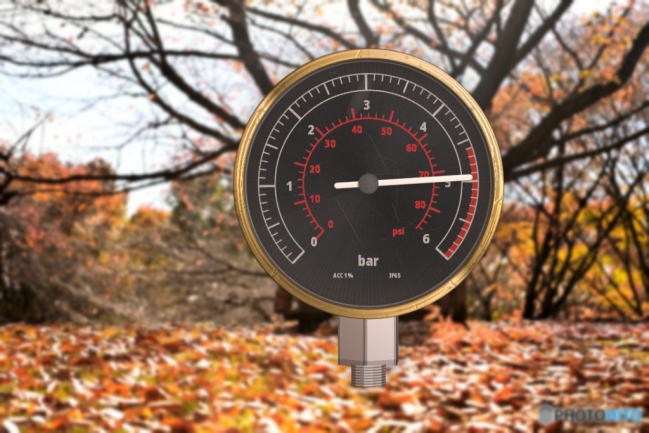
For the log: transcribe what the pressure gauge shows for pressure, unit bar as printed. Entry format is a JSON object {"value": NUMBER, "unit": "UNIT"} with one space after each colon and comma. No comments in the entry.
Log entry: {"value": 4.95, "unit": "bar"}
